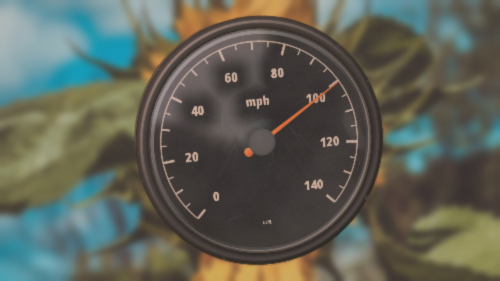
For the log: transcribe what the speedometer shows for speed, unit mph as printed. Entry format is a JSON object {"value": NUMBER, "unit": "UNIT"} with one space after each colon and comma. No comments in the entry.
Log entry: {"value": 100, "unit": "mph"}
